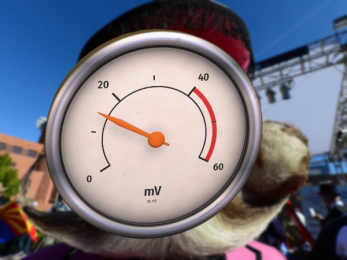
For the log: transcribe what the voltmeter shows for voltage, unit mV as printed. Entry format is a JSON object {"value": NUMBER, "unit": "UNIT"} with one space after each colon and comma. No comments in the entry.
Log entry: {"value": 15, "unit": "mV"}
